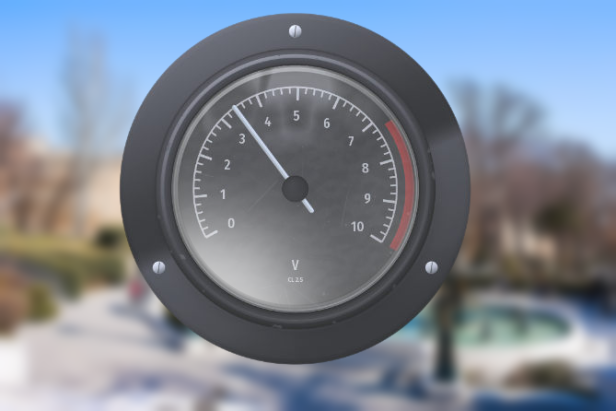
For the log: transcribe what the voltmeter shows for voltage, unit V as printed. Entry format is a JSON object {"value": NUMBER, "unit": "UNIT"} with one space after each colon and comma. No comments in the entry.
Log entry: {"value": 3.4, "unit": "V"}
